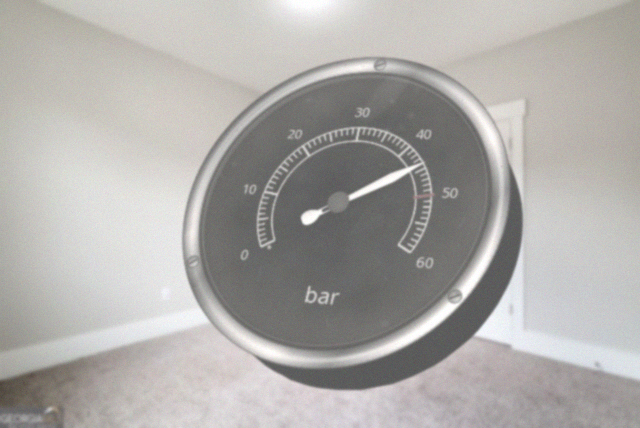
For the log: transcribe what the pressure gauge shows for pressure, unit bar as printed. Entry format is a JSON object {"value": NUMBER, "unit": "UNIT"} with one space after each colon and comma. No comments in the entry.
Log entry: {"value": 45, "unit": "bar"}
